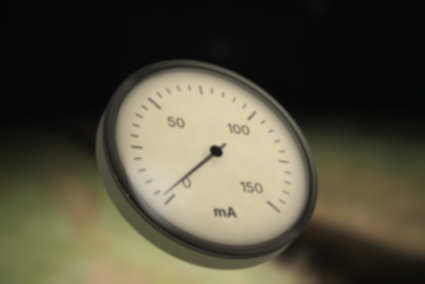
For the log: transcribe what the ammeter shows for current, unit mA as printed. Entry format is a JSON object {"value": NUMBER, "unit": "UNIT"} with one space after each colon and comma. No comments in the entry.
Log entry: {"value": 2.5, "unit": "mA"}
